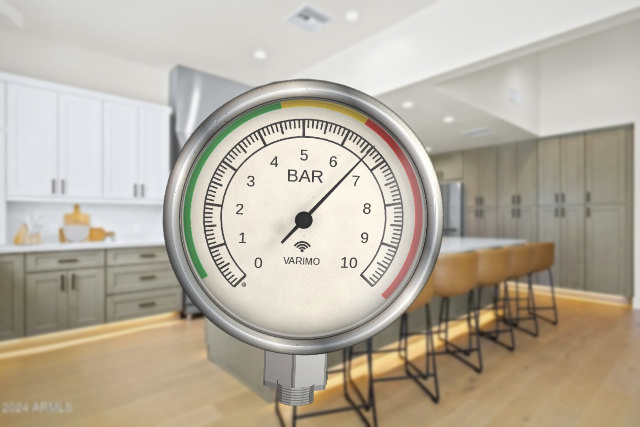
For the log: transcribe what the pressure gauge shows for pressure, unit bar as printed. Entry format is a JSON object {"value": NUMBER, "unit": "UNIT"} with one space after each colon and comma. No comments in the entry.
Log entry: {"value": 6.6, "unit": "bar"}
